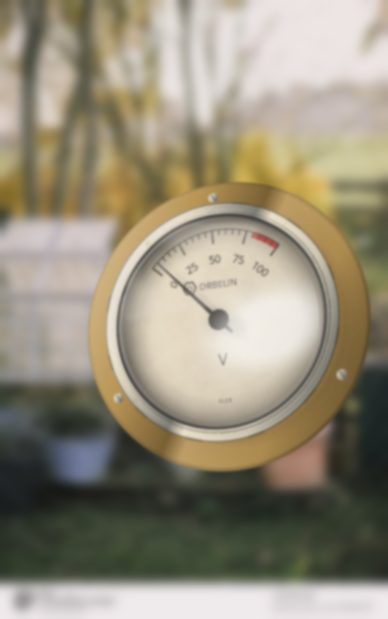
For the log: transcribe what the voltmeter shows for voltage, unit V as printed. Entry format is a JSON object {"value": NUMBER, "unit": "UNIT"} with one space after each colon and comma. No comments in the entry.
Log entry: {"value": 5, "unit": "V"}
